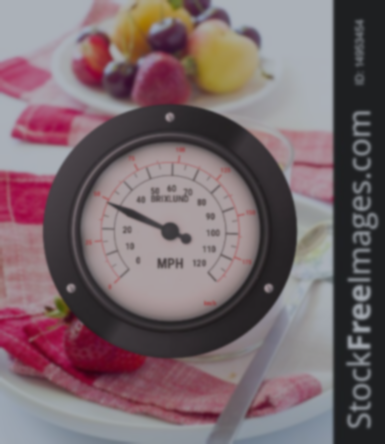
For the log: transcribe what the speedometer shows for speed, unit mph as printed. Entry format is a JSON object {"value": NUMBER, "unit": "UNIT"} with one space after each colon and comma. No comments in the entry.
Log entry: {"value": 30, "unit": "mph"}
